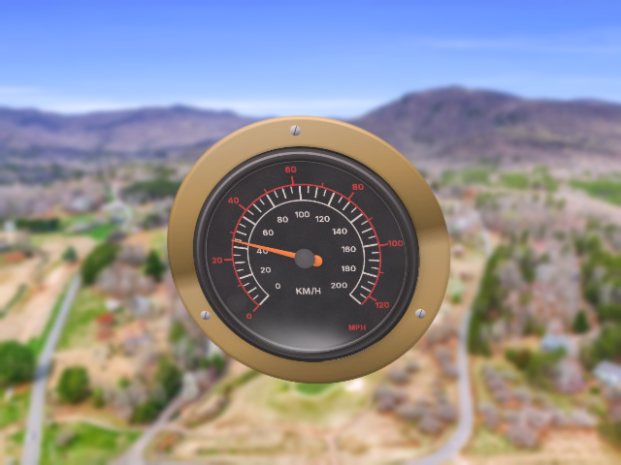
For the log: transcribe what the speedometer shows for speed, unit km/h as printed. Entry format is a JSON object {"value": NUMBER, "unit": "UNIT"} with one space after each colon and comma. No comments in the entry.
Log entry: {"value": 45, "unit": "km/h"}
